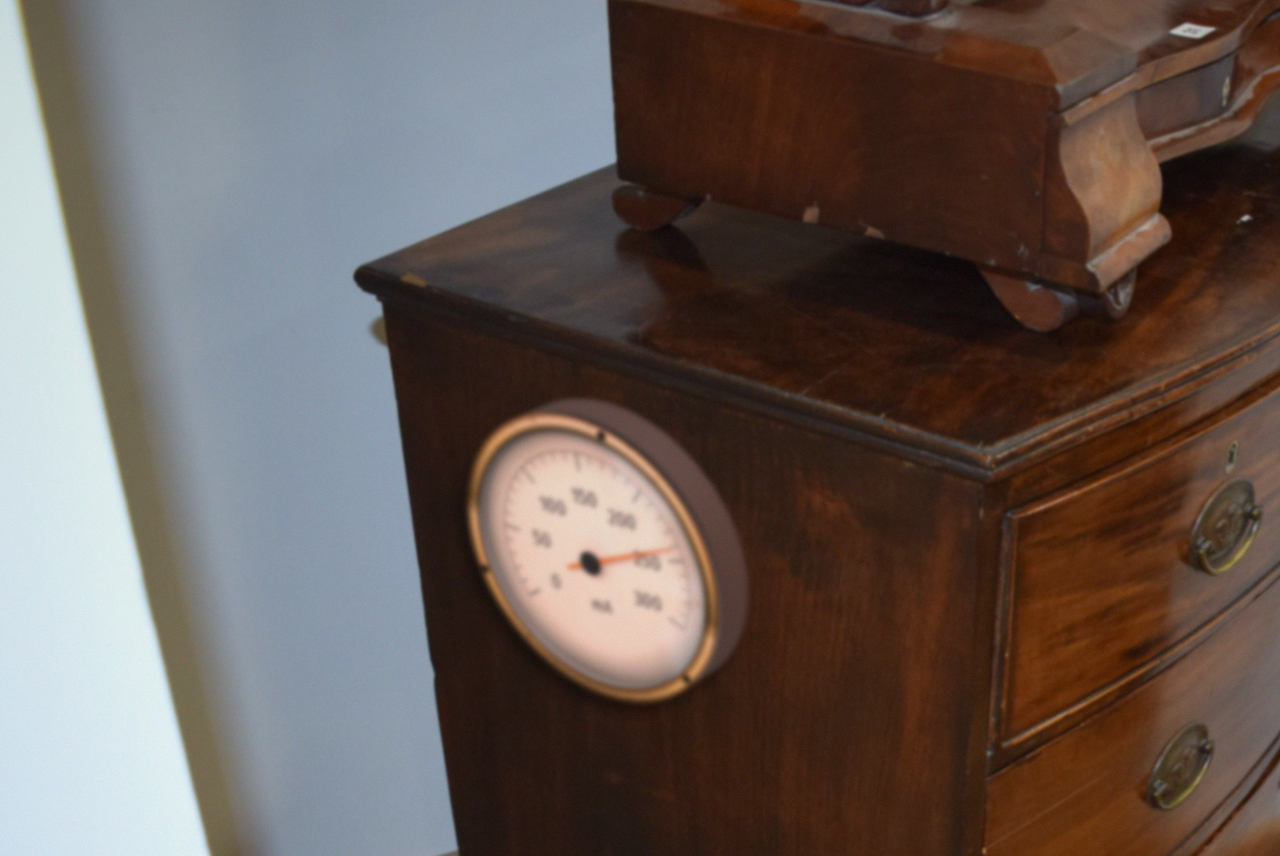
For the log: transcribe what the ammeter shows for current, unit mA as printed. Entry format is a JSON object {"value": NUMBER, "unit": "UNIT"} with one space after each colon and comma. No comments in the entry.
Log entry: {"value": 240, "unit": "mA"}
